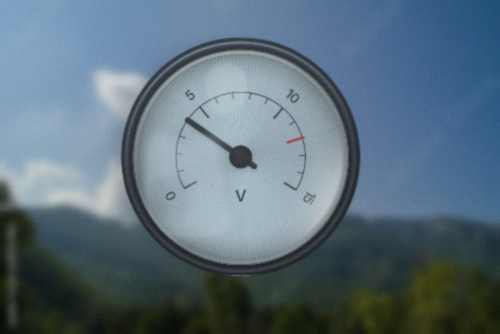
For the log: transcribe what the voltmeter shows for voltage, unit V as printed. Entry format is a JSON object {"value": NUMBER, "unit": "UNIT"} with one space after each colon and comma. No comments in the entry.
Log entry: {"value": 4, "unit": "V"}
